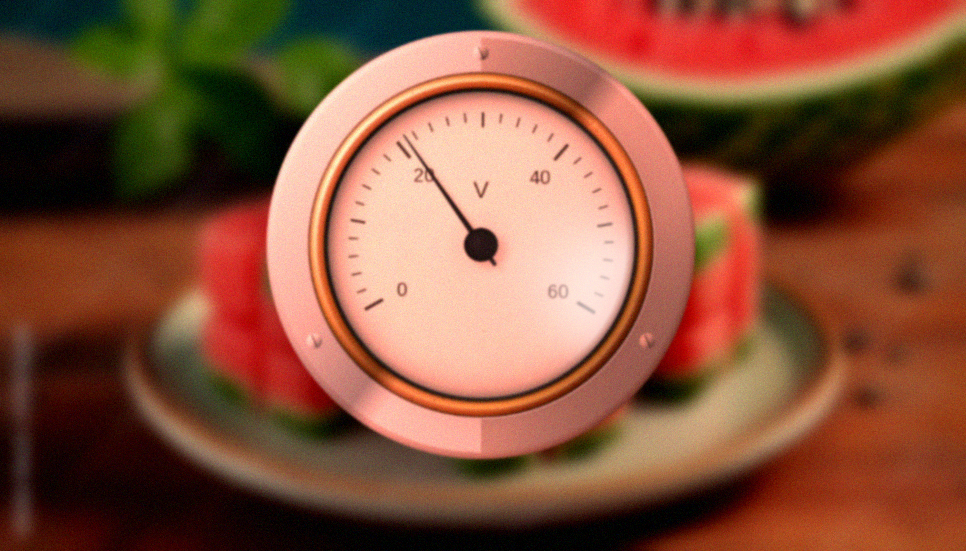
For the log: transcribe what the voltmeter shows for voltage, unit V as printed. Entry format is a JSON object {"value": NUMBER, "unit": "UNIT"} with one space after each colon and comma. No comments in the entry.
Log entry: {"value": 21, "unit": "V"}
